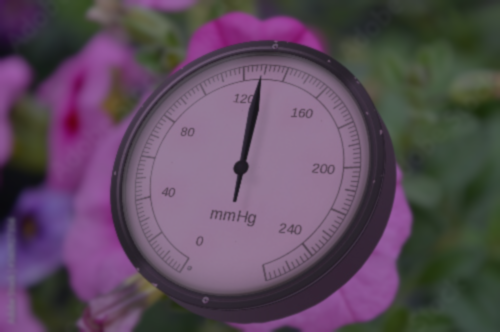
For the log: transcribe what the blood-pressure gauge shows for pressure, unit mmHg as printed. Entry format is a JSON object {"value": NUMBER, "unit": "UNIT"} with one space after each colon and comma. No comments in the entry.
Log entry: {"value": 130, "unit": "mmHg"}
